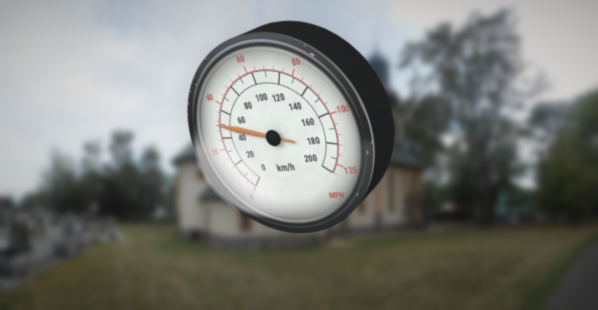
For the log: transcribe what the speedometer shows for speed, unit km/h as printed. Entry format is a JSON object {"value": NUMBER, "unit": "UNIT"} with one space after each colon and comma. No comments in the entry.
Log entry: {"value": 50, "unit": "km/h"}
